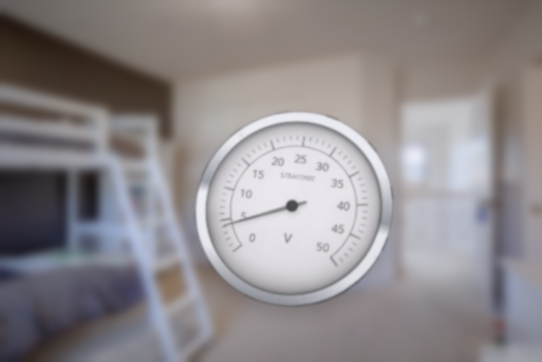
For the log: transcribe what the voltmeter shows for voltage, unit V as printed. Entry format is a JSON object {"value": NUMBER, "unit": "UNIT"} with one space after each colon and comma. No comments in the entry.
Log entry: {"value": 4, "unit": "V"}
